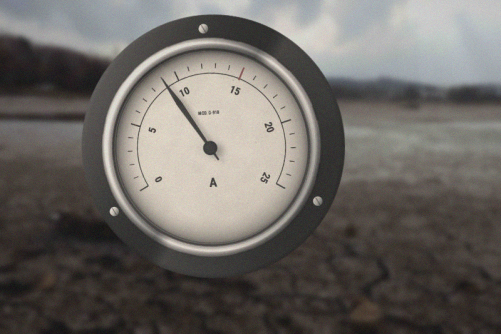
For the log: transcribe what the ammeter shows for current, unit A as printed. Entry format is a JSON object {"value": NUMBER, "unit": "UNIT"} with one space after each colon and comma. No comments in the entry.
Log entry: {"value": 9, "unit": "A"}
